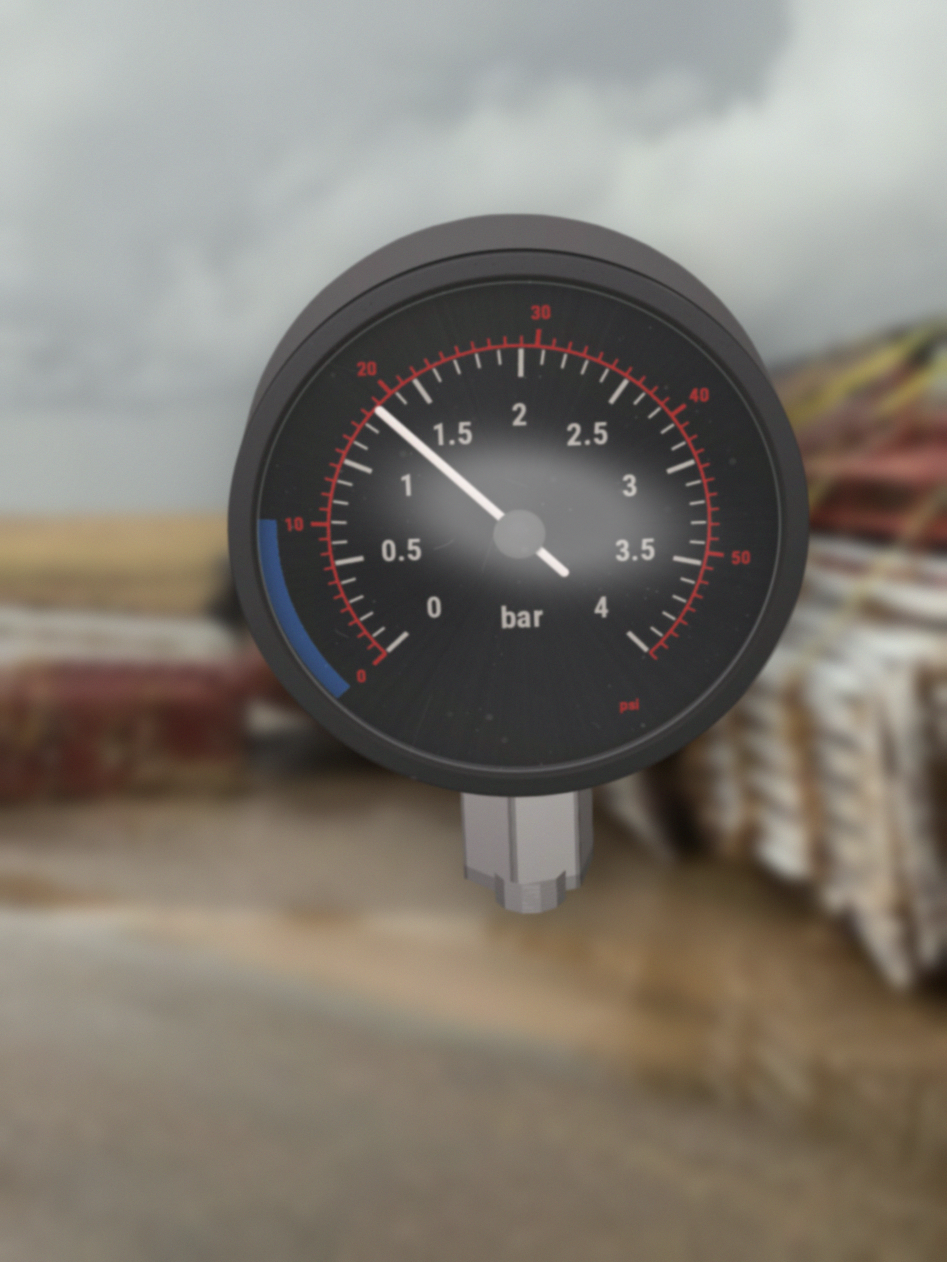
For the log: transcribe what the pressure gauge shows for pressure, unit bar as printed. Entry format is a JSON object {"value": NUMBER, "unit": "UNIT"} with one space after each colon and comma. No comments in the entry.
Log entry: {"value": 1.3, "unit": "bar"}
